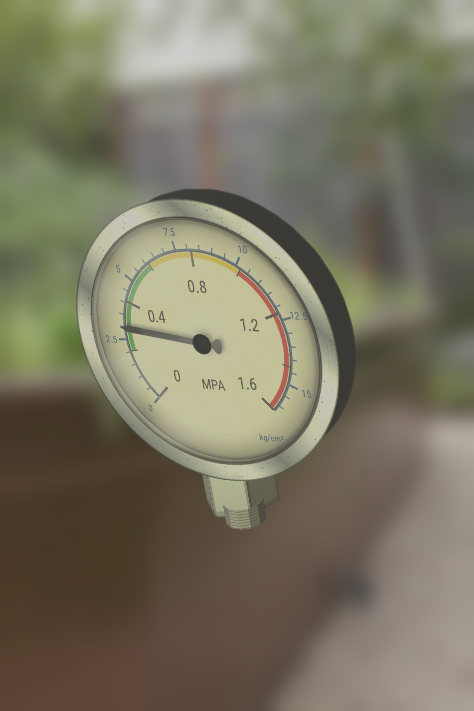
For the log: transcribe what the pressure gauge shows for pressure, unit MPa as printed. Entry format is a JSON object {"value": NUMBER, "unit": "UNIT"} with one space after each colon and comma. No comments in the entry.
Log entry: {"value": 0.3, "unit": "MPa"}
